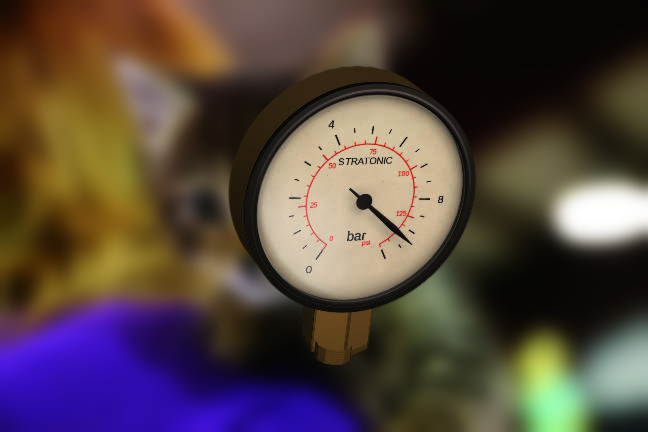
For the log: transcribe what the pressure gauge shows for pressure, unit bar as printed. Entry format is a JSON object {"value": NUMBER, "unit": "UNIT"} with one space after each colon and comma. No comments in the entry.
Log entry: {"value": 9.25, "unit": "bar"}
